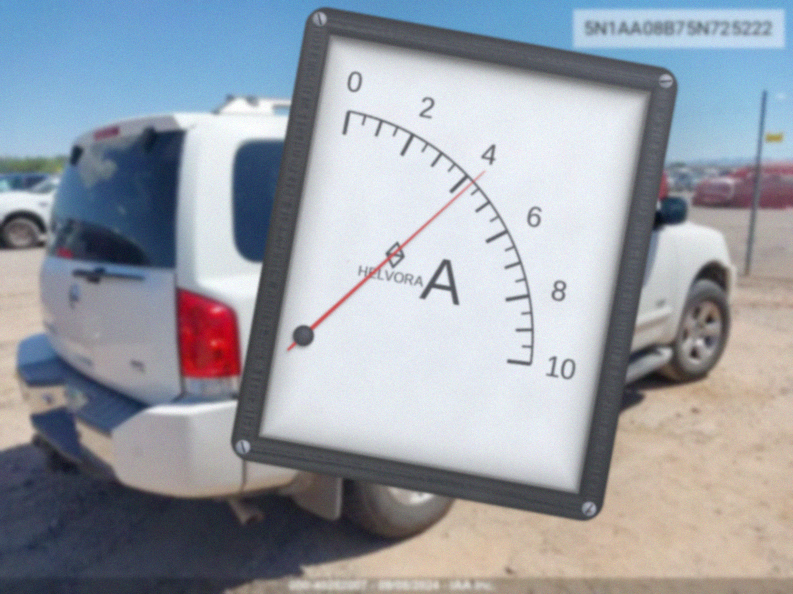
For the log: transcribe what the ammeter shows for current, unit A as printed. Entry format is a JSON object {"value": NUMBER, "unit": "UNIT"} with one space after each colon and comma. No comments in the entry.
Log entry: {"value": 4.25, "unit": "A"}
